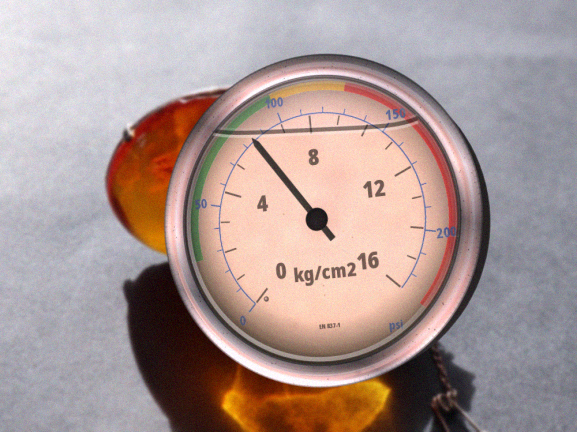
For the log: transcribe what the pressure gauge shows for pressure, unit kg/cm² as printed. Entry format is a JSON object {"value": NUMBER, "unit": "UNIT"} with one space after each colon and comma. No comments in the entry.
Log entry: {"value": 6, "unit": "kg/cm²"}
